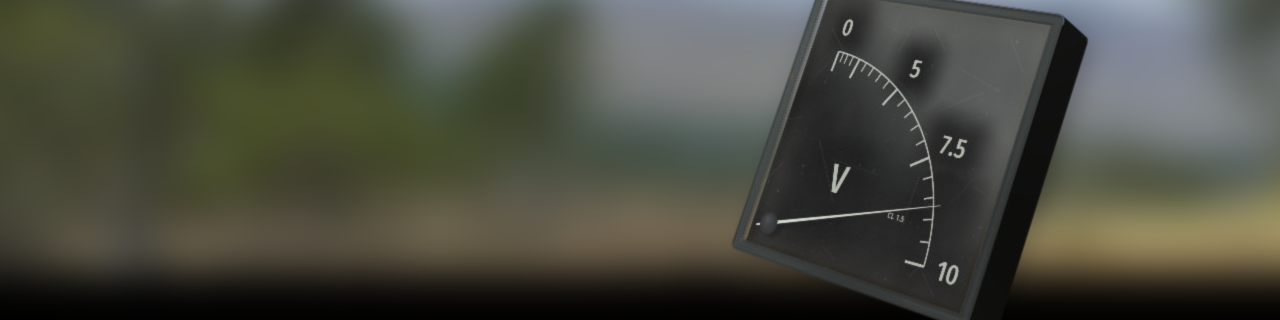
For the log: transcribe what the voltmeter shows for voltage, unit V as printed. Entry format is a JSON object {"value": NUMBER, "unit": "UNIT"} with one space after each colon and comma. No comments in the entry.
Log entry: {"value": 8.75, "unit": "V"}
